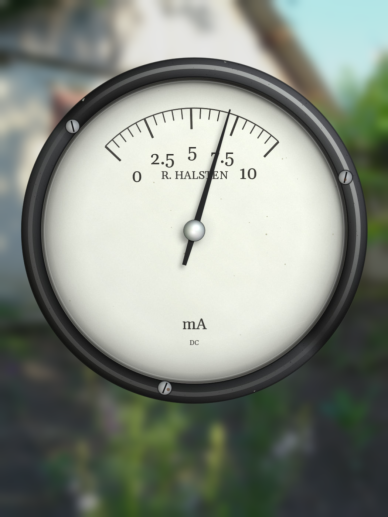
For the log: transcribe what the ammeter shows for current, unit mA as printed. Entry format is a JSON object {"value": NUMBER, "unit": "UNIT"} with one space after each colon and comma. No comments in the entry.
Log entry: {"value": 7, "unit": "mA"}
